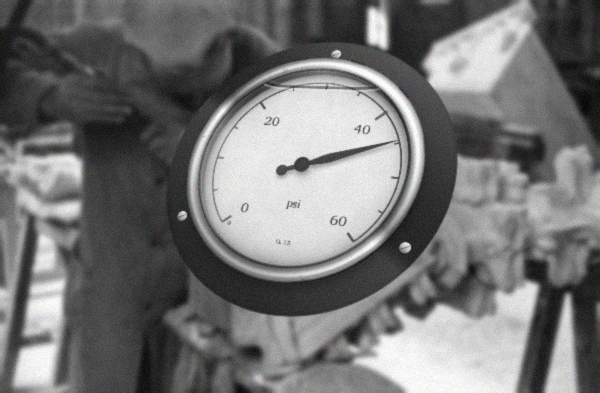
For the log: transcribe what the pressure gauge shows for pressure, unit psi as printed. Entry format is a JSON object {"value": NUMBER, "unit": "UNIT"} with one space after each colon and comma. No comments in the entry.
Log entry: {"value": 45, "unit": "psi"}
